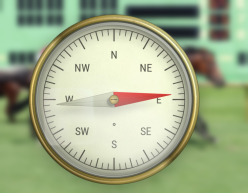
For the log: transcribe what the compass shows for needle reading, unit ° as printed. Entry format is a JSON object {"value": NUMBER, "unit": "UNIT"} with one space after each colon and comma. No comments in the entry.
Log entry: {"value": 85, "unit": "°"}
